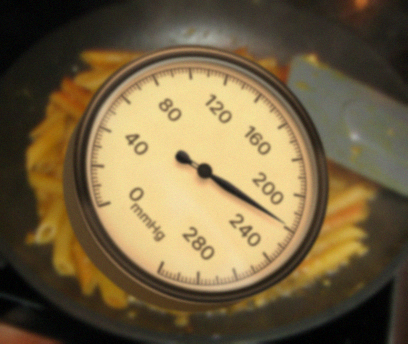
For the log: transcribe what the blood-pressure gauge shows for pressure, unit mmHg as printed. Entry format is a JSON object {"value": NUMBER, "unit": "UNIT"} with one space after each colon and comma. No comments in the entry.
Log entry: {"value": 220, "unit": "mmHg"}
